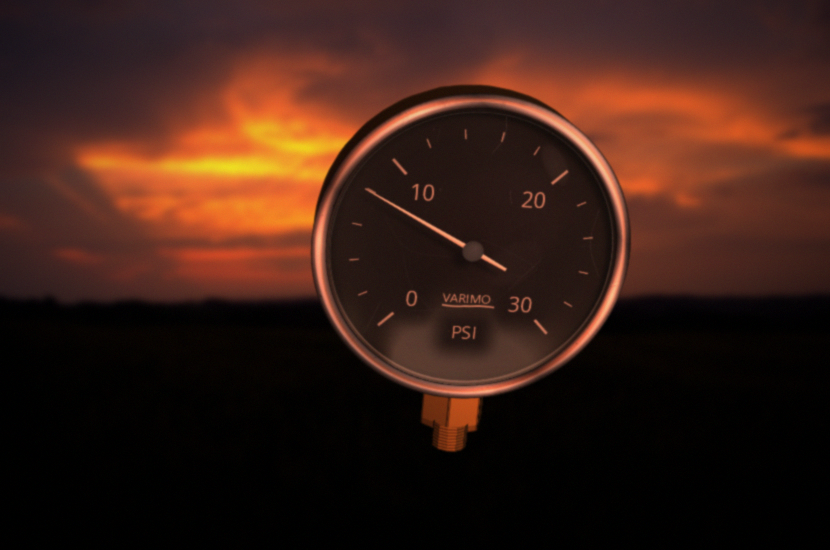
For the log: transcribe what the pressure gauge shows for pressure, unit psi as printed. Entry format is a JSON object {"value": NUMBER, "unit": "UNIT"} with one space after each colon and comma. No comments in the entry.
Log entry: {"value": 8, "unit": "psi"}
